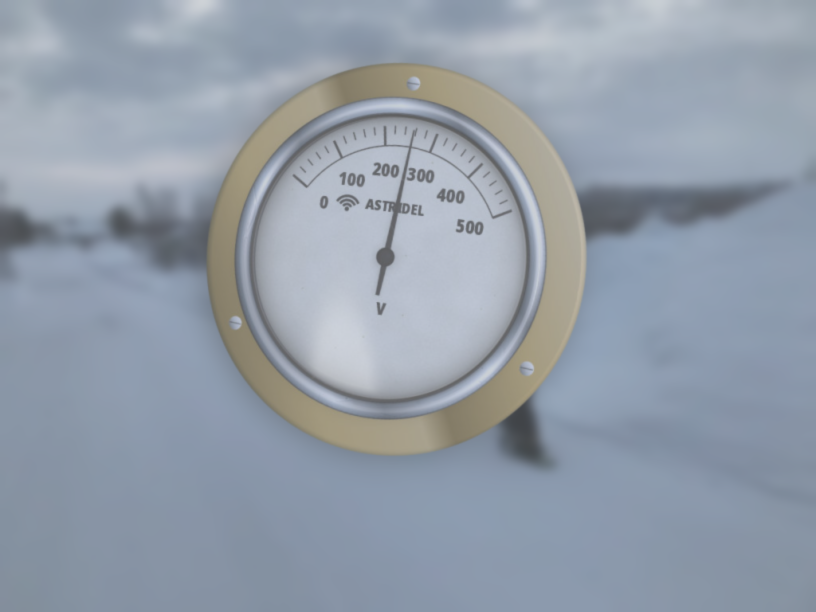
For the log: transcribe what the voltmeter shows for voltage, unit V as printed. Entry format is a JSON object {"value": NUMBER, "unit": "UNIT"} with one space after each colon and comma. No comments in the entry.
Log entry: {"value": 260, "unit": "V"}
